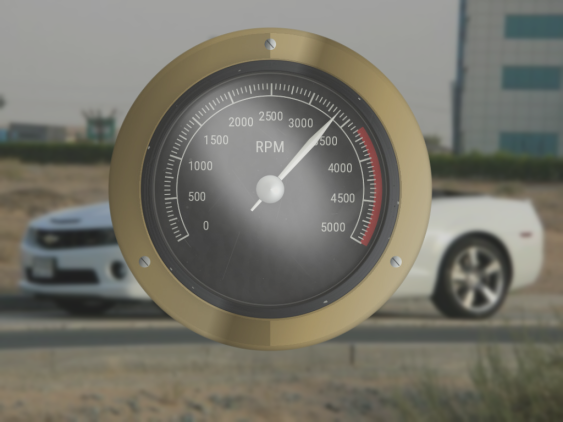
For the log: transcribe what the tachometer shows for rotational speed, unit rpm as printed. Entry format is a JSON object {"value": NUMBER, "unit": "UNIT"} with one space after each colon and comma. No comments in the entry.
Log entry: {"value": 3350, "unit": "rpm"}
